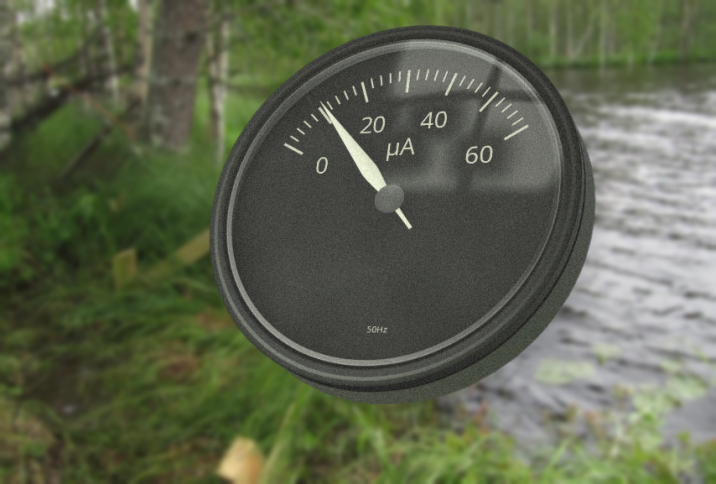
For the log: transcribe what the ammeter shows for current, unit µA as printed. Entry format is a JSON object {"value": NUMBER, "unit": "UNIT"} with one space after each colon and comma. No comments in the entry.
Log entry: {"value": 11, "unit": "µA"}
